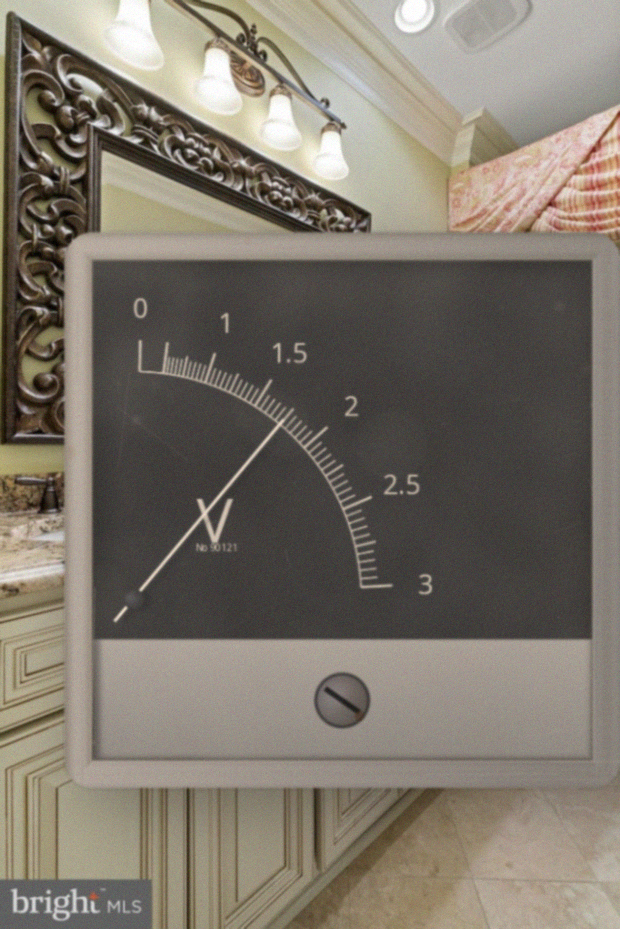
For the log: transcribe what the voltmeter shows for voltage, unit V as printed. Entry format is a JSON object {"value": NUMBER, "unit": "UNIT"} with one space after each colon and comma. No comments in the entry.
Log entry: {"value": 1.75, "unit": "V"}
